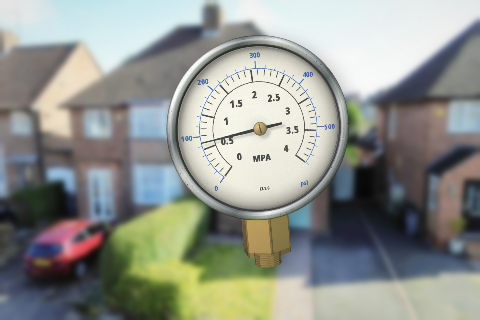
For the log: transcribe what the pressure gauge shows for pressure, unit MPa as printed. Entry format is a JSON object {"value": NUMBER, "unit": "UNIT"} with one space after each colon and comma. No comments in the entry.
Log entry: {"value": 0.6, "unit": "MPa"}
